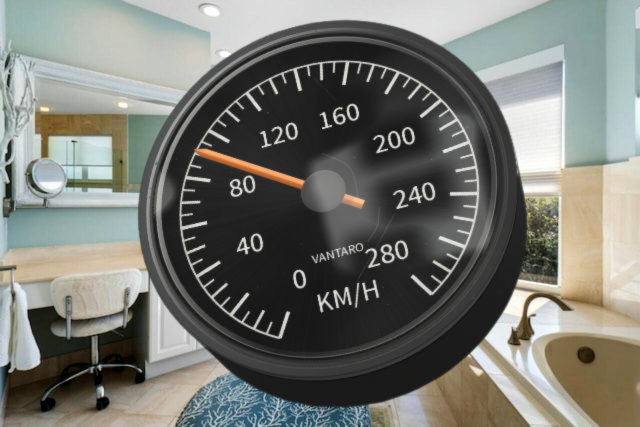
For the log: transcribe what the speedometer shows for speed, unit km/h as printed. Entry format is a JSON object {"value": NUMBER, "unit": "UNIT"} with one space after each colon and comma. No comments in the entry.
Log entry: {"value": 90, "unit": "km/h"}
